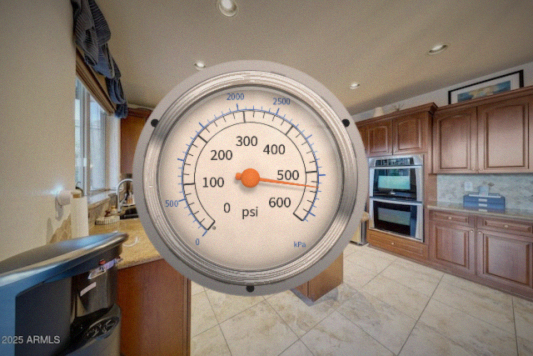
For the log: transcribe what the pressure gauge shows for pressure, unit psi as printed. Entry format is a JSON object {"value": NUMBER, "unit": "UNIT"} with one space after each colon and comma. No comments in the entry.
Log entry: {"value": 530, "unit": "psi"}
